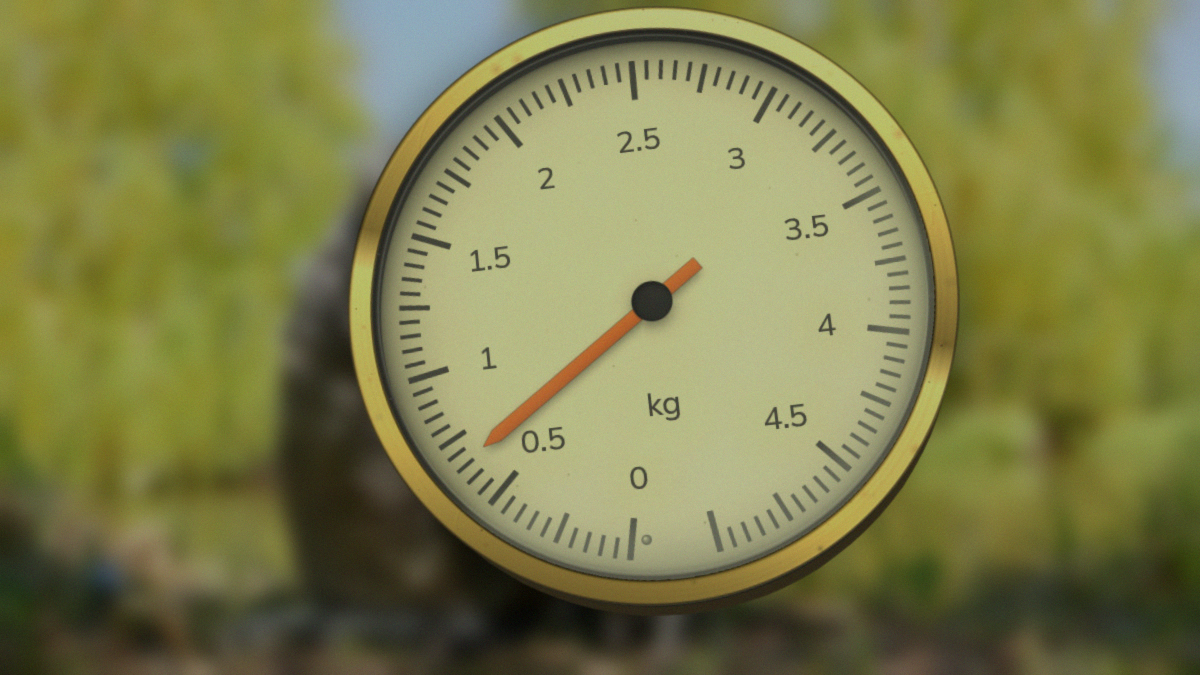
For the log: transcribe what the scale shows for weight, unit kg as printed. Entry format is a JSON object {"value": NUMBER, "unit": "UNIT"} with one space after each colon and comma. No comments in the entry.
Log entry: {"value": 0.65, "unit": "kg"}
